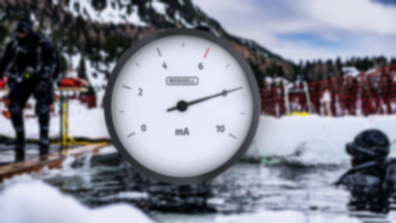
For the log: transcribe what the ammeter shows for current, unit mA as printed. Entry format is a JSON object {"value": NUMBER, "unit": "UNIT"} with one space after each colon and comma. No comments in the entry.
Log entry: {"value": 8, "unit": "mA"}
